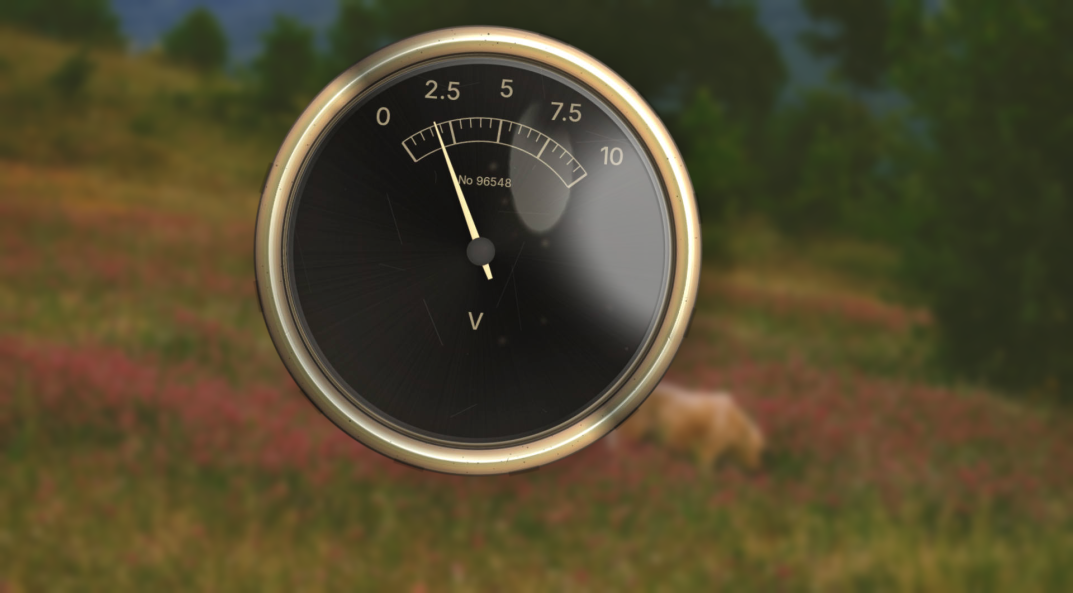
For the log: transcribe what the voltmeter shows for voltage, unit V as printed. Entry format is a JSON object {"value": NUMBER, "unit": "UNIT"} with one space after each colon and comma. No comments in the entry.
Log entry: {"value": 1.75, "unit": "V"}
